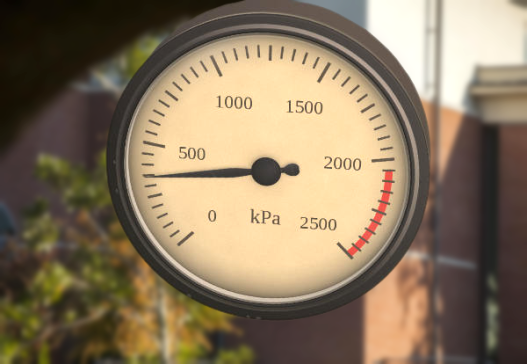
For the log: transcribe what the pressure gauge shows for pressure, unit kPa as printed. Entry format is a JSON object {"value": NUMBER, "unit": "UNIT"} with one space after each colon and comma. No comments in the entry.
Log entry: {"value": 350, "unit": "kPa"}
